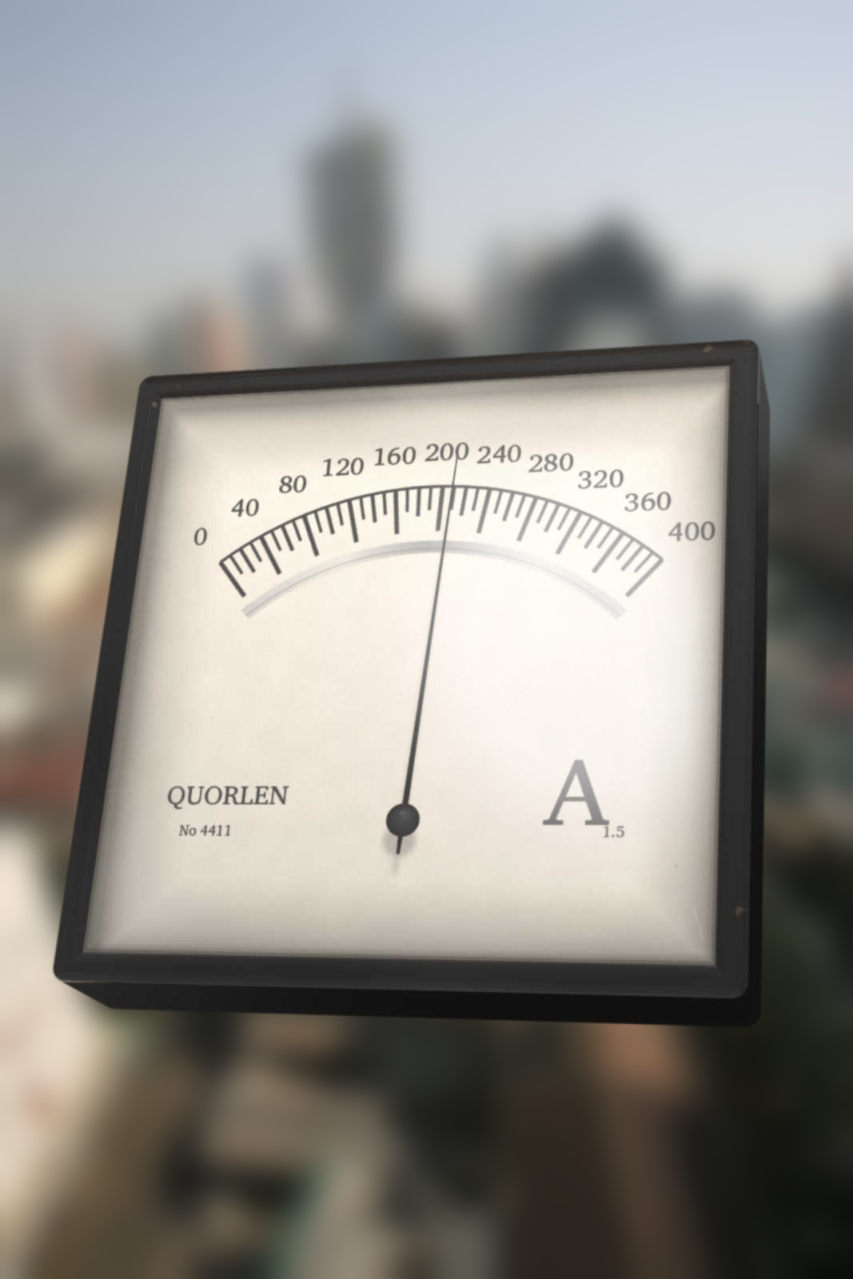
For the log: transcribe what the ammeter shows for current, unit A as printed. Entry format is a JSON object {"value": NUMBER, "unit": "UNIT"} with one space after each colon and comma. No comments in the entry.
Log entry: {"value": 210, "unit": "A"}
